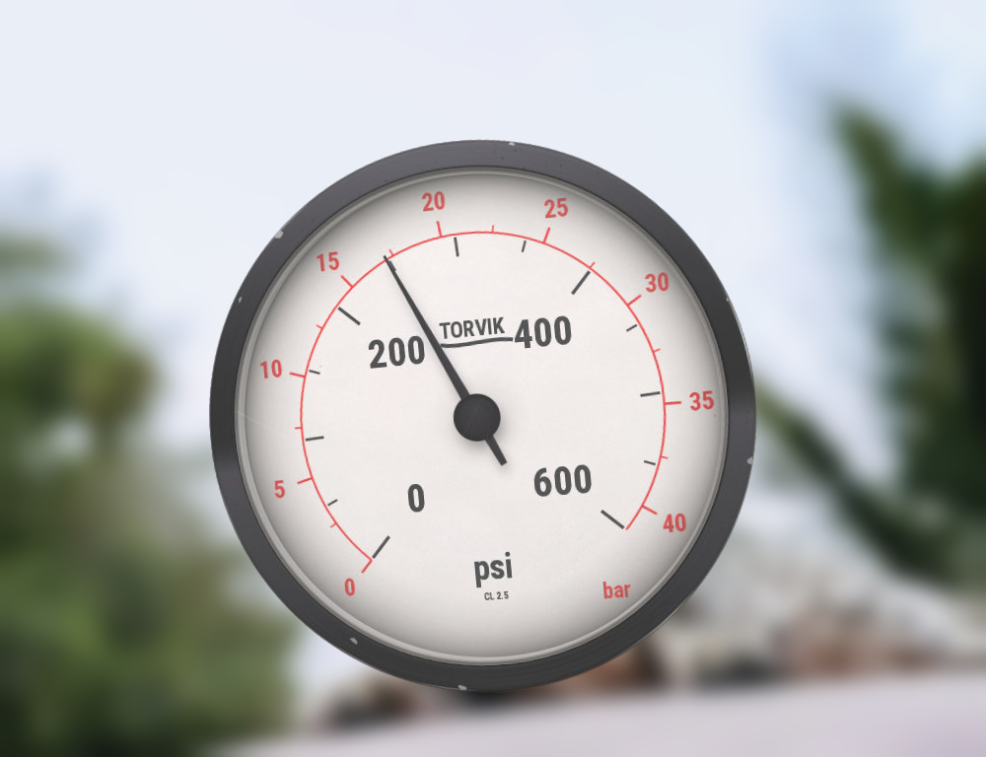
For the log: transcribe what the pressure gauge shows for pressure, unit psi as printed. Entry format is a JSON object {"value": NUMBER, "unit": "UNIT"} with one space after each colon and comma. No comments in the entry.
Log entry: {"value": 250, "unit": "psi"}
